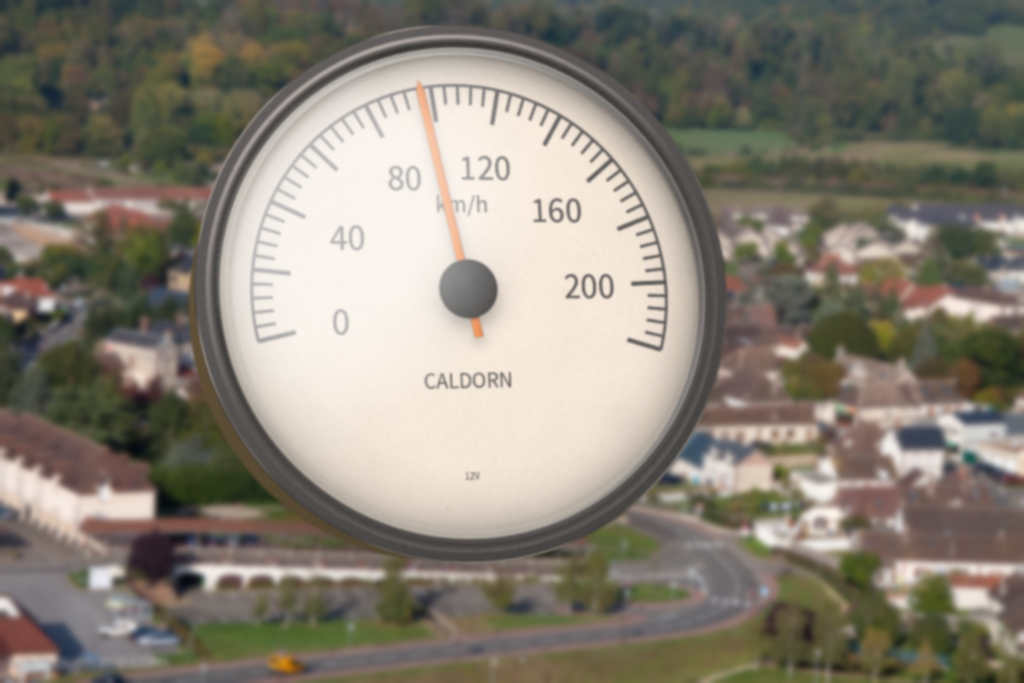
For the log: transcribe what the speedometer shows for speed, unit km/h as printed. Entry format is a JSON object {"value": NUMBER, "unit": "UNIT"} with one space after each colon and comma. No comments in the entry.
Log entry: {"value": 96, "unit": "km/h"}
